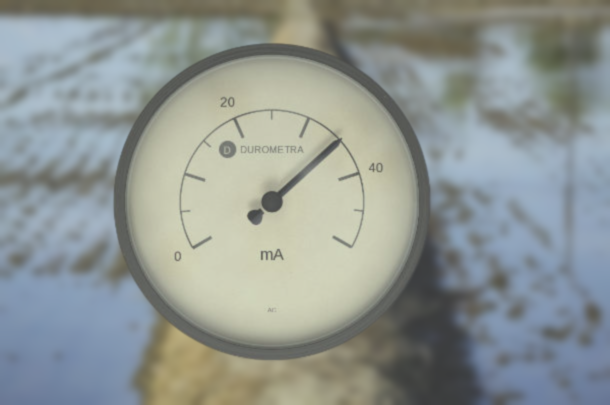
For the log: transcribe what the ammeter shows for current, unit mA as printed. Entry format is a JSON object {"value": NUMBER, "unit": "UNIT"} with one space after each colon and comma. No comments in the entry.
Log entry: {"value": 35, "unit": "mA"}
